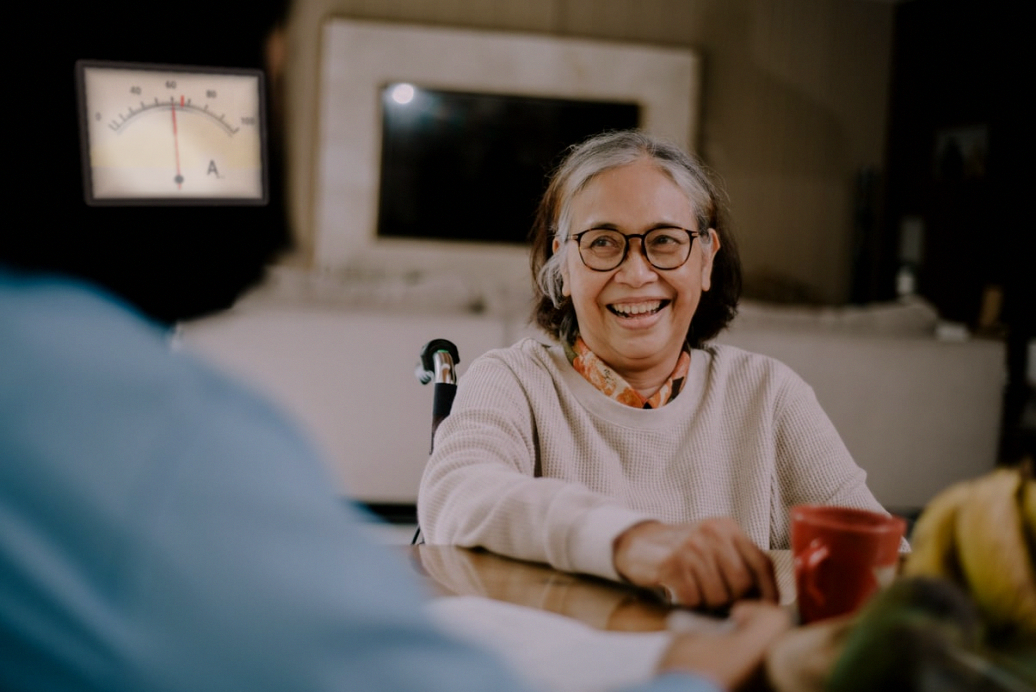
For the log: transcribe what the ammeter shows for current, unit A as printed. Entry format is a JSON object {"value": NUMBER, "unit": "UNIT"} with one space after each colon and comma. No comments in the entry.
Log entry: {"value": 60, "unit": "A"}
